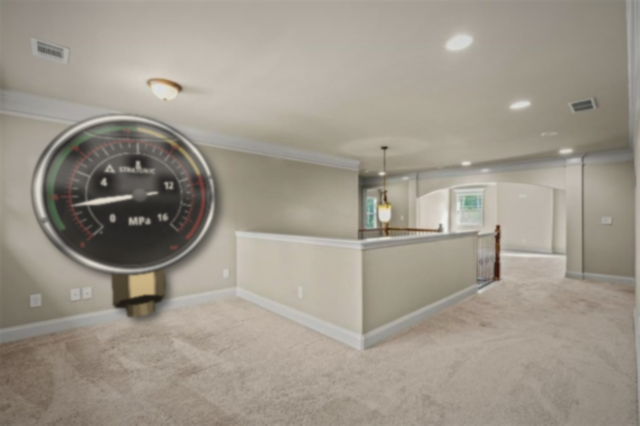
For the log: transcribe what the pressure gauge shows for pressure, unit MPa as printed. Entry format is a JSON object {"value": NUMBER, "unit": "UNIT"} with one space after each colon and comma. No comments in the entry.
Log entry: {"value": 2, "unit": "MPa"}
